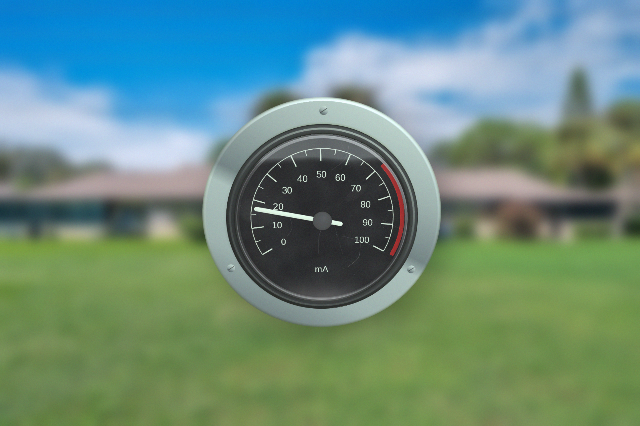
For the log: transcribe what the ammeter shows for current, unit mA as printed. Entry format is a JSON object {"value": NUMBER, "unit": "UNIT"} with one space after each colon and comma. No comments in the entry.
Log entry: {"value": 17.5, "unit": "mA"}
